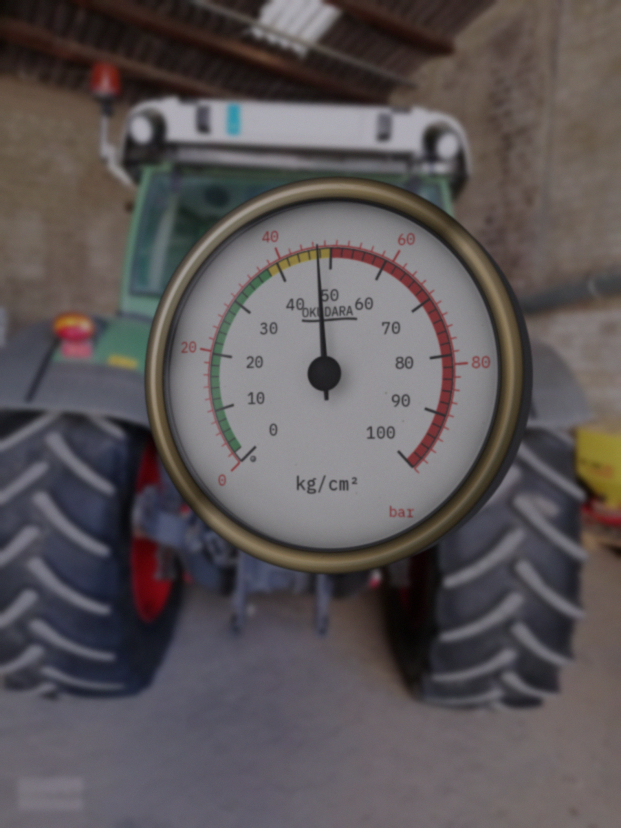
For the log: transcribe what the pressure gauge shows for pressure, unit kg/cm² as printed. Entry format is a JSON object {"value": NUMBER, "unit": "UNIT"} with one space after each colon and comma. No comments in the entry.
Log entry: {"value": 48, "unit": "kg/cm²"}
